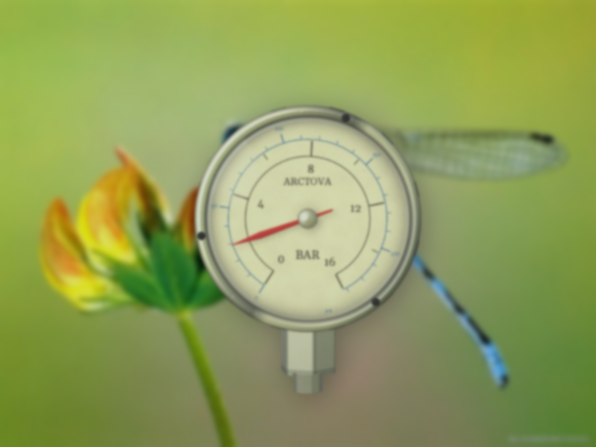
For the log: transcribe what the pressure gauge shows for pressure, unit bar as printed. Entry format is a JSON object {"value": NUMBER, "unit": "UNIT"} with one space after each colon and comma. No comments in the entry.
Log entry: {"value": 2, "unit": "bar"}
